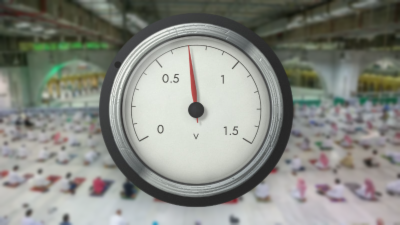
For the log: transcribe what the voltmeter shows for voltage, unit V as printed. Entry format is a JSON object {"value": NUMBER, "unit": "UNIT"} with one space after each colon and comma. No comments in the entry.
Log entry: {"value": 0.7, "unit": "V"}
